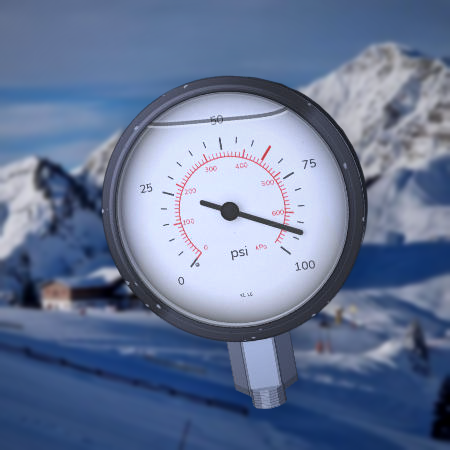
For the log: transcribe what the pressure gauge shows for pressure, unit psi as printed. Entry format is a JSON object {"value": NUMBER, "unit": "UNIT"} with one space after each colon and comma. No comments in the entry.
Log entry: {"value": 92.5, "unit": "psi"}
